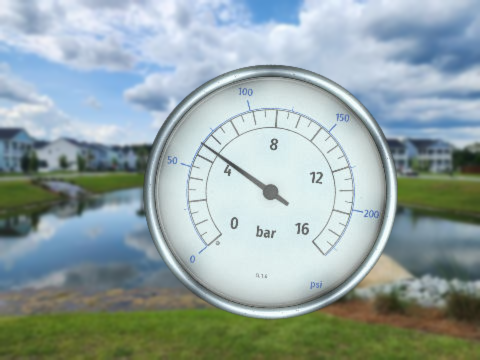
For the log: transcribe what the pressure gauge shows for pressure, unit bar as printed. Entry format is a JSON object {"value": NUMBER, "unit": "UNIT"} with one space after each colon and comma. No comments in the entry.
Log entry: {"value": 4.5, "unit": "bar"}
